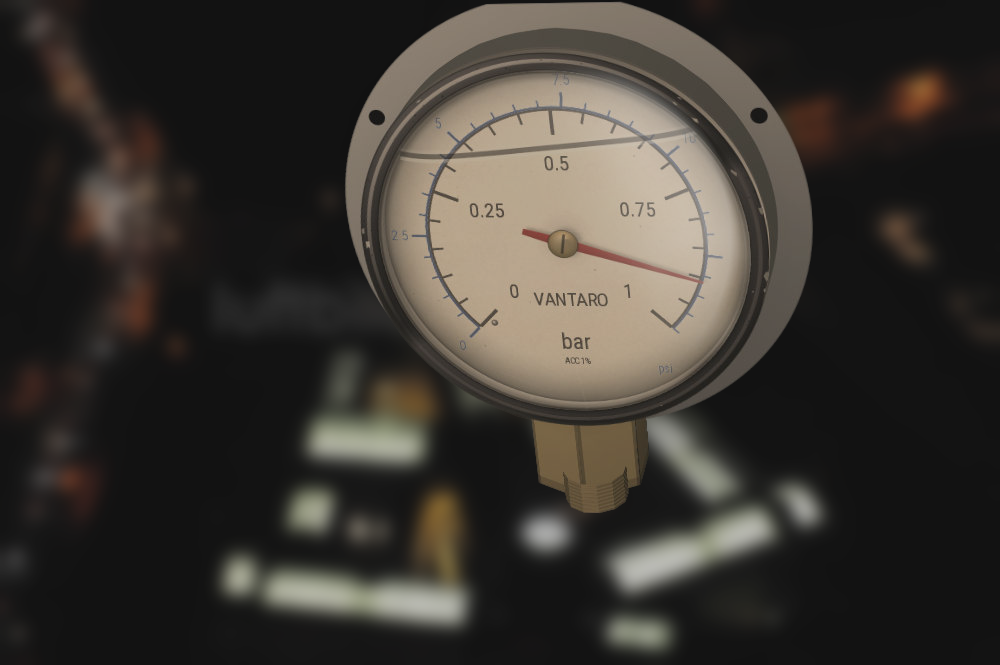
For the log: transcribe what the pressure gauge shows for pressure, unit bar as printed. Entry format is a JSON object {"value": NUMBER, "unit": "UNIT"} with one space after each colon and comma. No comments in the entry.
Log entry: {"value": 0.9, "unit": "bar"}
